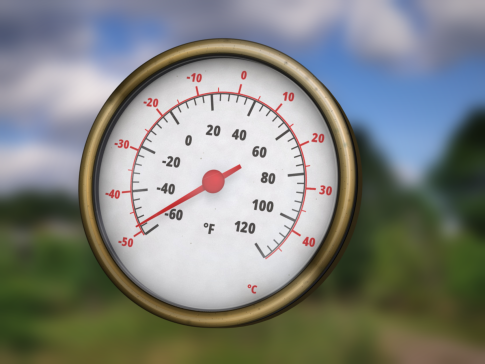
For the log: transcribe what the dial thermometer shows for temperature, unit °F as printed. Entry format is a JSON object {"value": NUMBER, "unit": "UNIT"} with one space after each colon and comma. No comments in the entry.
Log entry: {"value": -56, "unit": "°F"}
